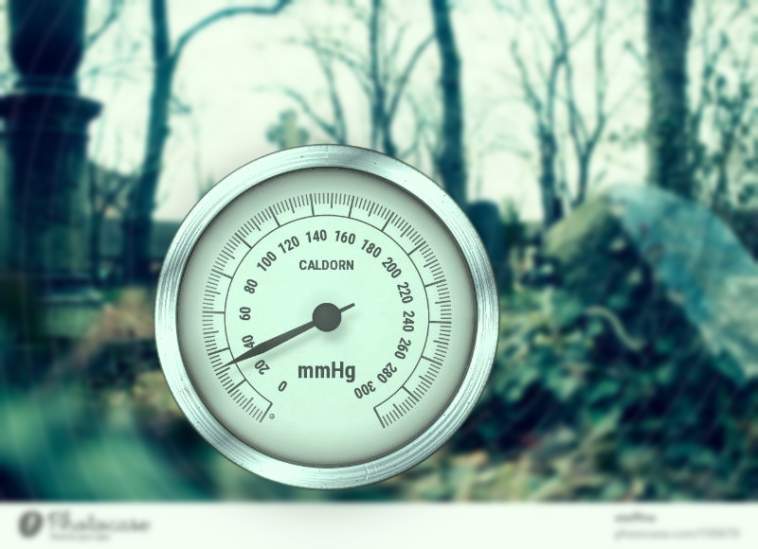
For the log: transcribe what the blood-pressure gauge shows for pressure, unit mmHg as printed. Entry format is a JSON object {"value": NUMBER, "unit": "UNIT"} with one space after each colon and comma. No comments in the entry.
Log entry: {"value": 32, "unit": "mmHg"}
